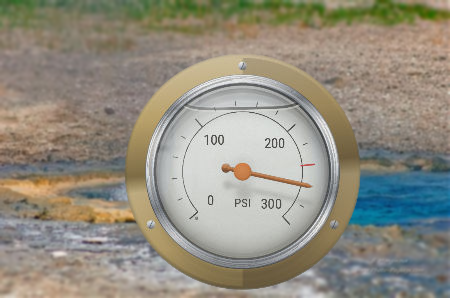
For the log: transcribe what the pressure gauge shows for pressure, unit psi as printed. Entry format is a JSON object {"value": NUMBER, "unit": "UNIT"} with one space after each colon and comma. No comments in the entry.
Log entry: {"value": 260, "unit": "psi"}
